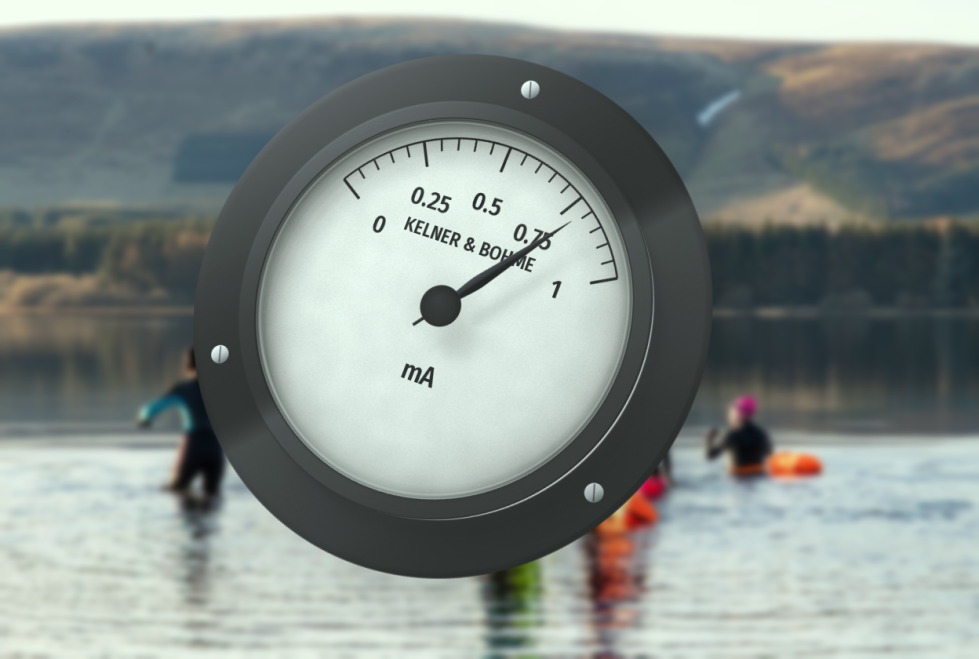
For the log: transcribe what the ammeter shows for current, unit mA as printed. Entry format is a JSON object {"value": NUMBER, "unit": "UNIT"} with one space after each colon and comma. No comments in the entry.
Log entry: {"value": 0.8, "unit": "mA"}
